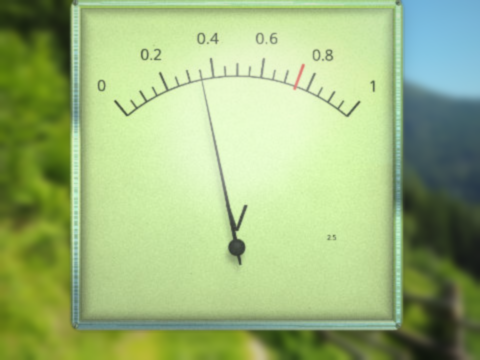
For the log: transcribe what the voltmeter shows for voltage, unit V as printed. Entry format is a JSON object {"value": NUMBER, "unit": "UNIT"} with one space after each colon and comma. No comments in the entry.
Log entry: {"value": 0.35, "unit": "V"}
